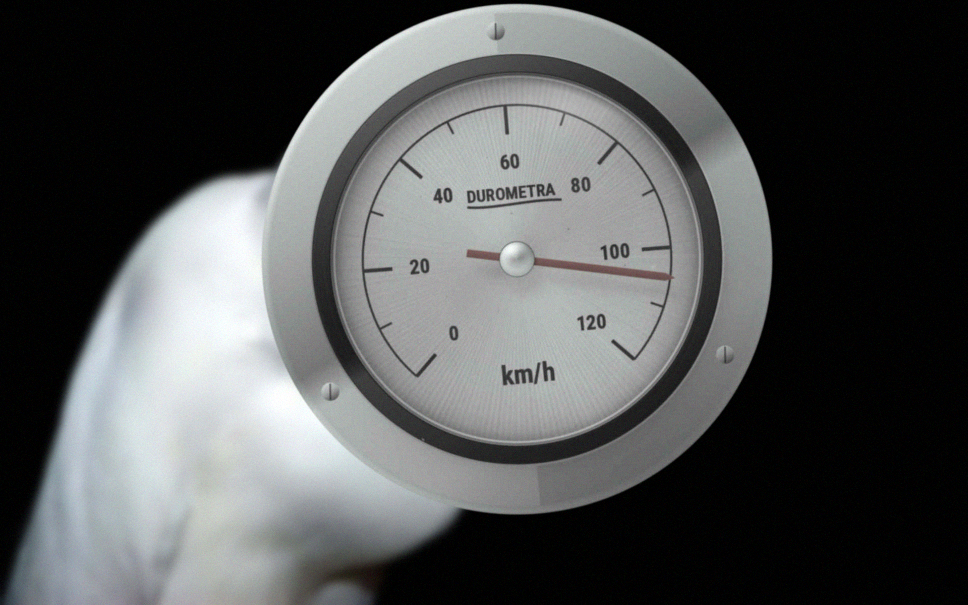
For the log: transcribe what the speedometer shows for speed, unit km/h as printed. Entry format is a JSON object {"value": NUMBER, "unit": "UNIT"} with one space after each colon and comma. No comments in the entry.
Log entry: {"value": 105, "unit": "km/h"}
